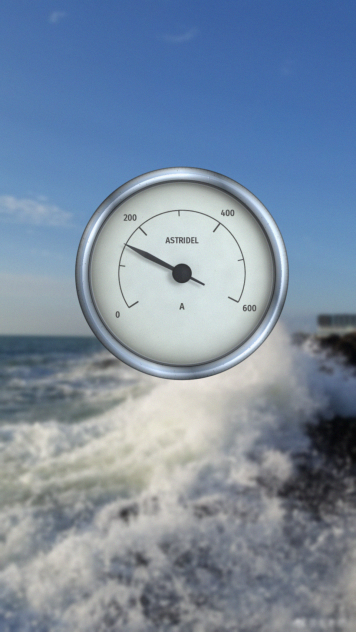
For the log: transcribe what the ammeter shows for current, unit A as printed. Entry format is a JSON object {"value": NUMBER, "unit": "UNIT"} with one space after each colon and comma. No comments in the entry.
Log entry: {"value": 150, "unit": "A"}
